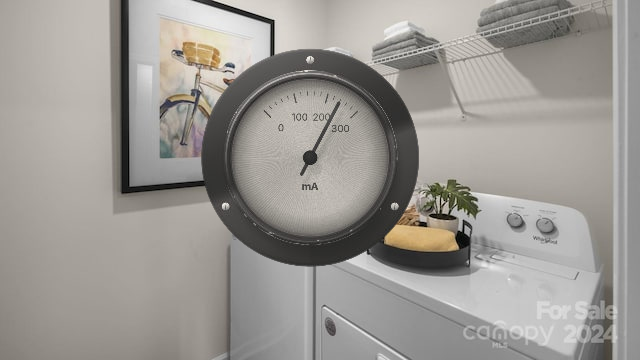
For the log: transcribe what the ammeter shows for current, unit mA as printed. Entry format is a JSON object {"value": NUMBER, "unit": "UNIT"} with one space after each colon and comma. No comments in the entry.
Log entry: {"value": 240, "unit": "mA"}
